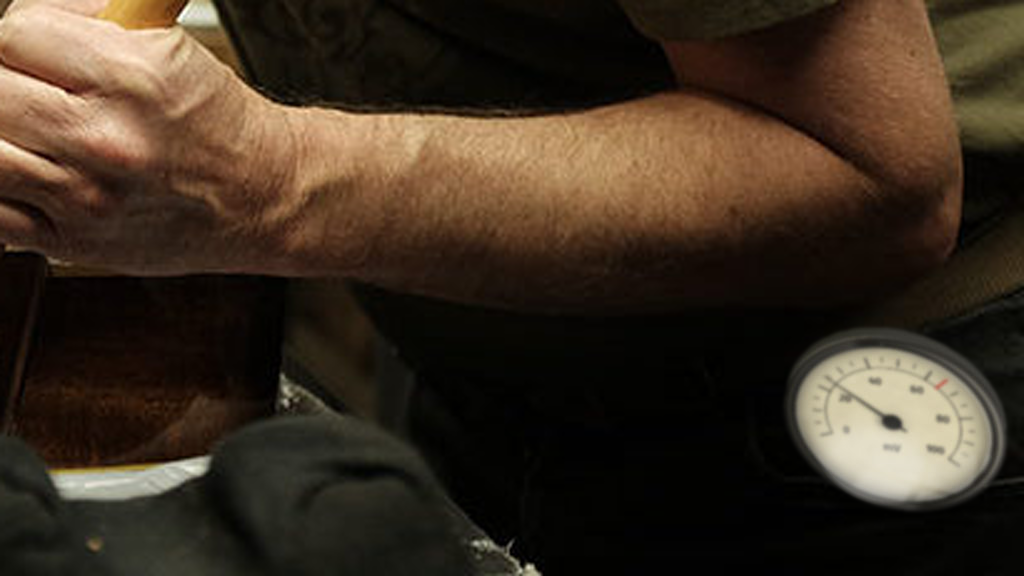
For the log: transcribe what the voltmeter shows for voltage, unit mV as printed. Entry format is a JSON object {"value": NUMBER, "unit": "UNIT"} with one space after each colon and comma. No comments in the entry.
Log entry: {"value": 25, "unit": "mV"}
